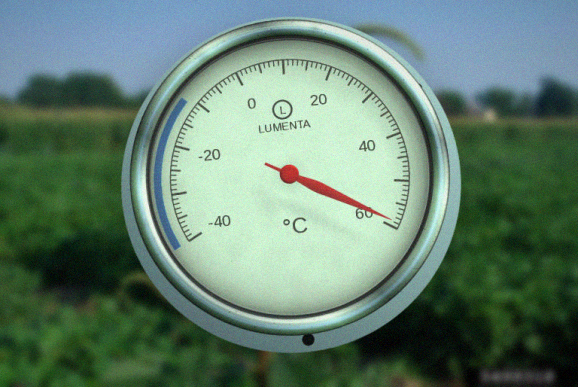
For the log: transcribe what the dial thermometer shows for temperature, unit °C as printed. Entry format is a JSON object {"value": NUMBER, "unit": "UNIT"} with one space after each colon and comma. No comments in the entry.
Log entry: {"value": 59, "unit": "°C"}
